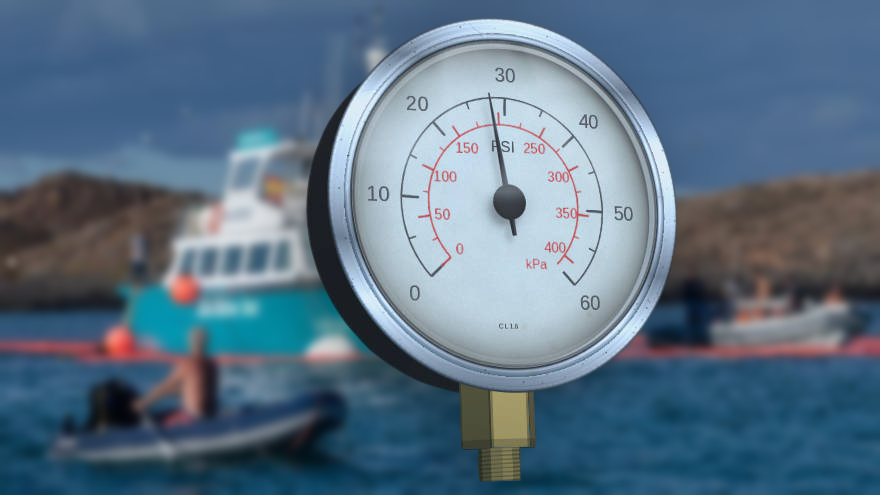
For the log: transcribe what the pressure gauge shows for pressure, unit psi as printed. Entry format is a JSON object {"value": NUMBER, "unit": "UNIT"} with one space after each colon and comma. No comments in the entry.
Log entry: {"value": 27.5, "unit": "psi"}
